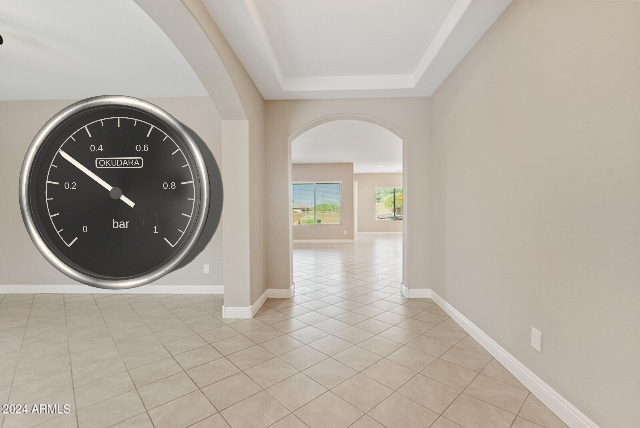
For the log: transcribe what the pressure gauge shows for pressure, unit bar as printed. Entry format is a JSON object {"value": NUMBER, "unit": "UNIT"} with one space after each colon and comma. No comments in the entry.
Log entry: {"value": 0.3, "unit": "bar"}
